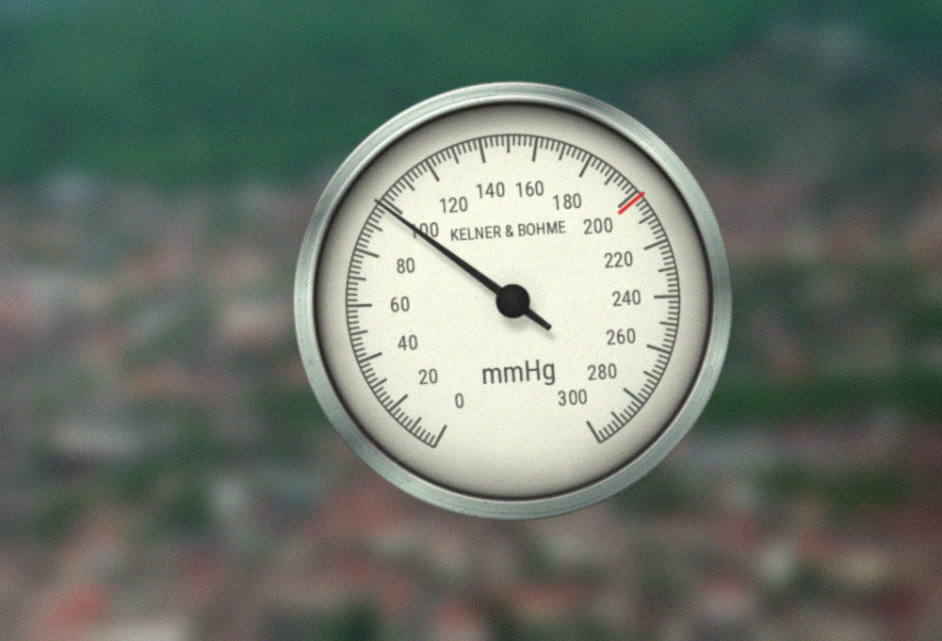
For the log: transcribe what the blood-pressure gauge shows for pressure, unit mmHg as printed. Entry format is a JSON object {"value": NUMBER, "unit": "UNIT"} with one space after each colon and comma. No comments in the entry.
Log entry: {"value": 98, "unit": "mmHg"}
